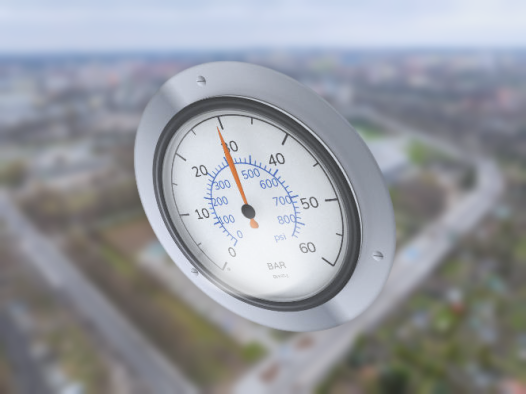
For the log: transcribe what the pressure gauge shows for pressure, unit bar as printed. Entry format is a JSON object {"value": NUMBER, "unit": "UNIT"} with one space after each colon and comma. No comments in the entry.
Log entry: {"value": 30, "unit": "bar"}
